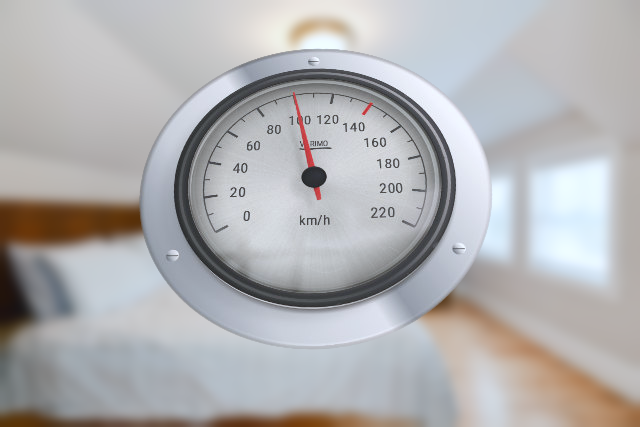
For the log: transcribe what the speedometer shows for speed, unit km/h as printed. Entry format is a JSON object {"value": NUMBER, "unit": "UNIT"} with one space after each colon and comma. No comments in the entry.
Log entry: {"value": 100, "unit": "km/h"}
